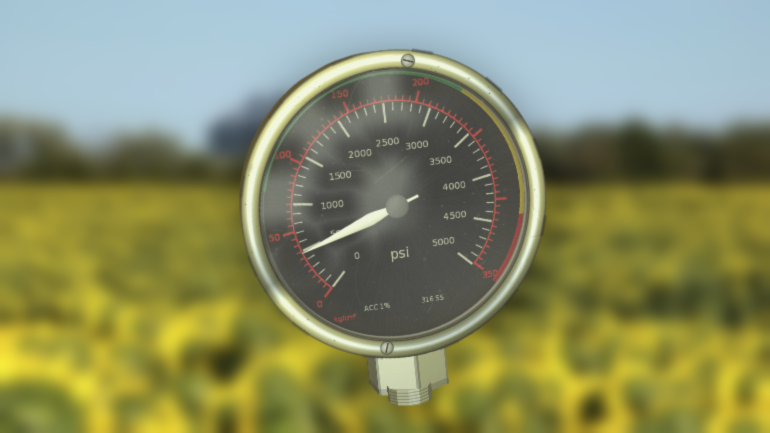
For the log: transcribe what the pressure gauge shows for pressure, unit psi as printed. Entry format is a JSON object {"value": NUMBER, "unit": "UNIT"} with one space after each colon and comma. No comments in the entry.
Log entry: {"value": 500, "unit": "psi"}
